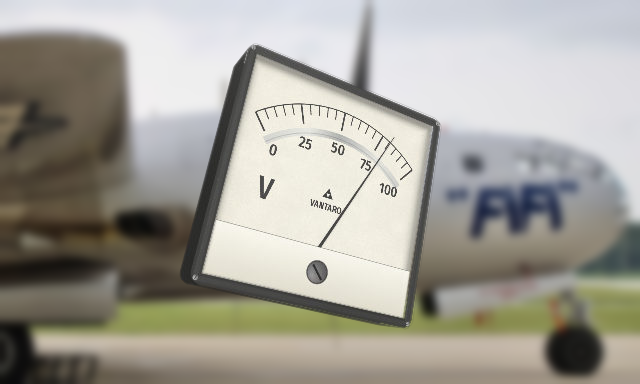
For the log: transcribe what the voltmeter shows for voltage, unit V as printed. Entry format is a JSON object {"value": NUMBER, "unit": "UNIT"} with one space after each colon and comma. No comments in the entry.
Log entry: {"value": 80, "unit": "V"}
